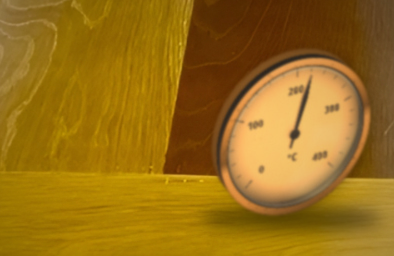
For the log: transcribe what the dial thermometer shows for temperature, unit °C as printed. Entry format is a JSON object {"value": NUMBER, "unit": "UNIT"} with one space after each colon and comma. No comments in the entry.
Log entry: {"value": 220, "unit": "°C"}
